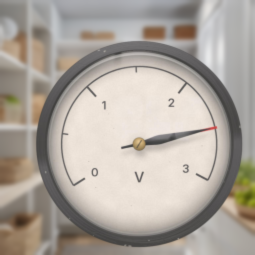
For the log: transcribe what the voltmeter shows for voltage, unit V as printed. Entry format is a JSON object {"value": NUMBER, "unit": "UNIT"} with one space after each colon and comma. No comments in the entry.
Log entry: {"value": 2.5, "unit": "V"}
